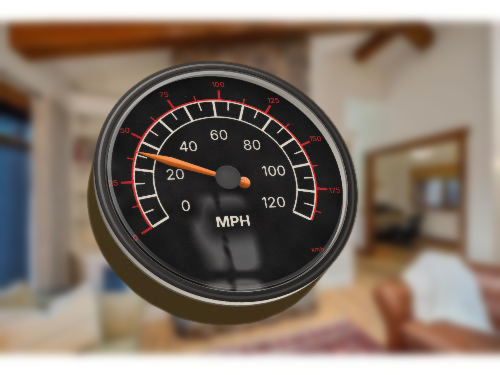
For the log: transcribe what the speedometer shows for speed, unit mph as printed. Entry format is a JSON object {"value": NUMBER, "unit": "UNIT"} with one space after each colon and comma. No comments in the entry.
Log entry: {"value": 25, "unit": "mph"}
